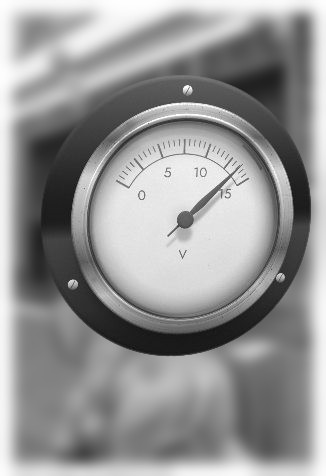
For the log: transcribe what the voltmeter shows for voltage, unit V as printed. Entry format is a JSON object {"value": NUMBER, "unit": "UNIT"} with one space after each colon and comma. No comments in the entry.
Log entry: {"value": 13.5, "unit": "V"}
